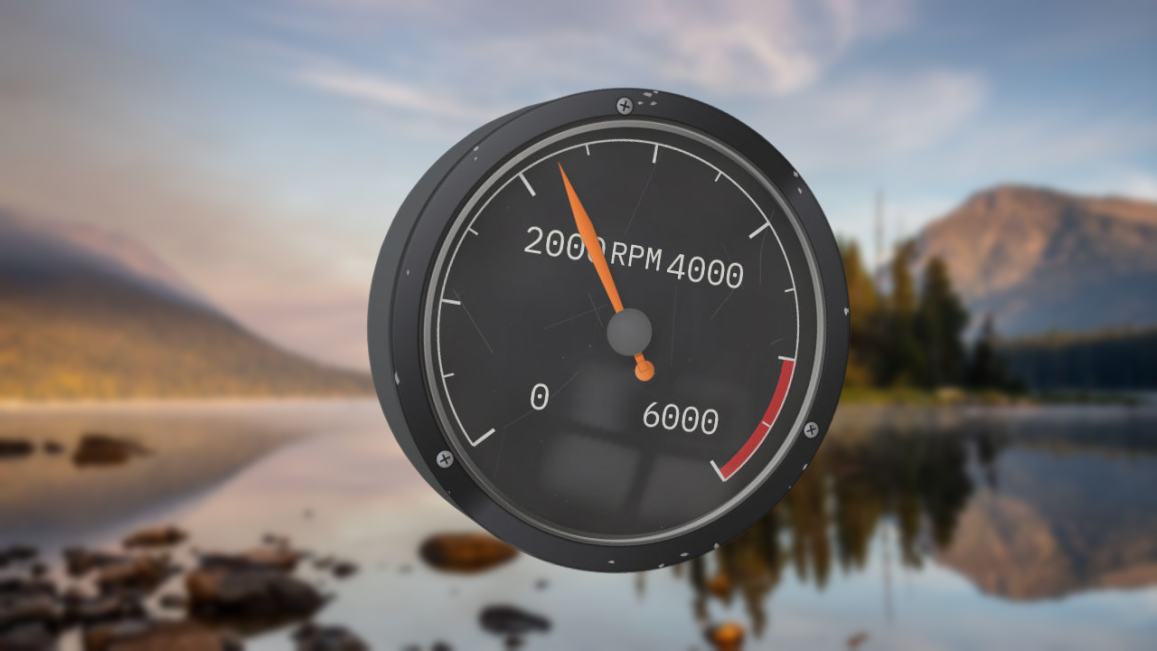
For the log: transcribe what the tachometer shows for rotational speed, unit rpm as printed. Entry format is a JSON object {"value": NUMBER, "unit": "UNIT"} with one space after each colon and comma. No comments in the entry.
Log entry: {"value": 2250, "unit": "rpm"}
